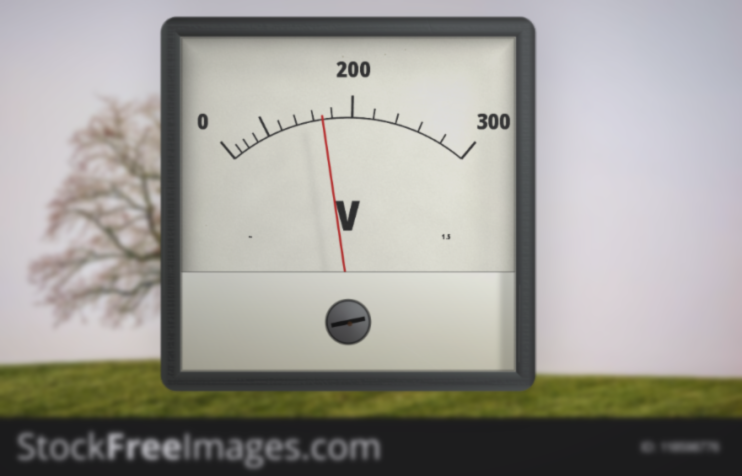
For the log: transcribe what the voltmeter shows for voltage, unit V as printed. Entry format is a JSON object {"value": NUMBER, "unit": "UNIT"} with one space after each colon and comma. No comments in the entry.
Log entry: {"value": 170, "unit": "V"}
